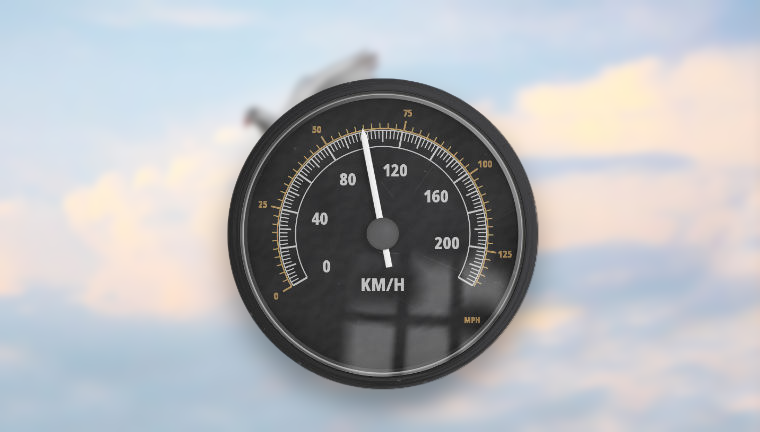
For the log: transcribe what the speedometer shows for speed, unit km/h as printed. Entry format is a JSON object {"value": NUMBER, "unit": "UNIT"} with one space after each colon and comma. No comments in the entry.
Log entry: {"value": 100, "unit": "km/h"}
